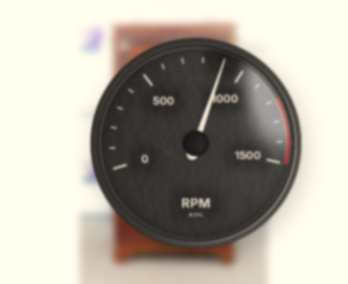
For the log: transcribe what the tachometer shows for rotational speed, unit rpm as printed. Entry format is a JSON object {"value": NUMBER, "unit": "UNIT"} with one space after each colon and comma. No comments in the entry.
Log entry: {"value": 900, "unit": "rpm"}
